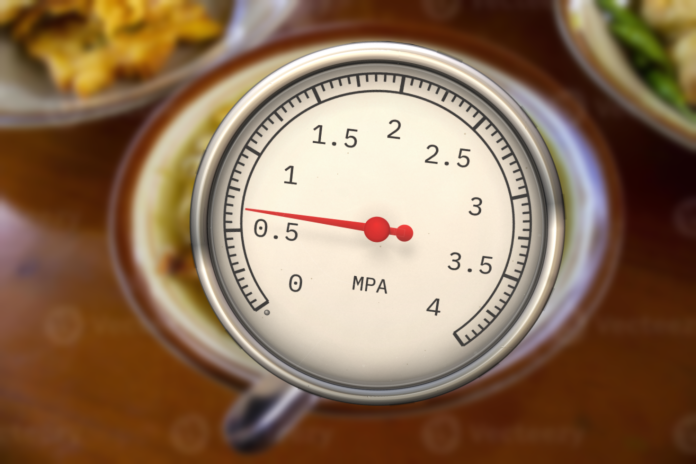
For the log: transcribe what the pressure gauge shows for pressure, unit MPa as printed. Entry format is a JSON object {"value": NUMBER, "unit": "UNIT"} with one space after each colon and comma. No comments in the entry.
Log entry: {"value": 0.65, "unit": "MPa"}
